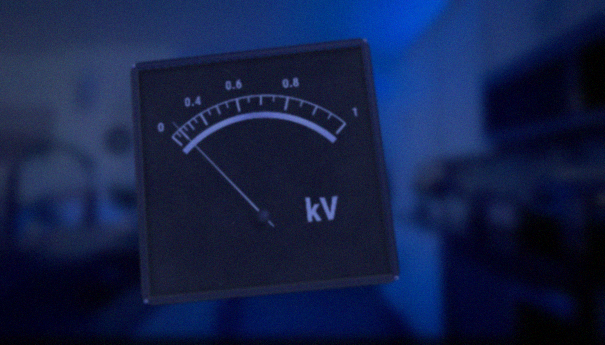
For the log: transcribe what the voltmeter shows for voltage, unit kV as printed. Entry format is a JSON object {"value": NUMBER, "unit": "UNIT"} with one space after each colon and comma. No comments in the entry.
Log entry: {"value": 0.2, "unit": "kV"}
